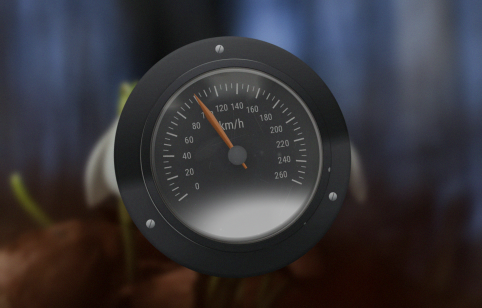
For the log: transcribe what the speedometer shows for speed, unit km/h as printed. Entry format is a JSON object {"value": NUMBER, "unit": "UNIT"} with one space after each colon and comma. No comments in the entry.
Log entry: {"value": 100, "unit": "km/h"}
